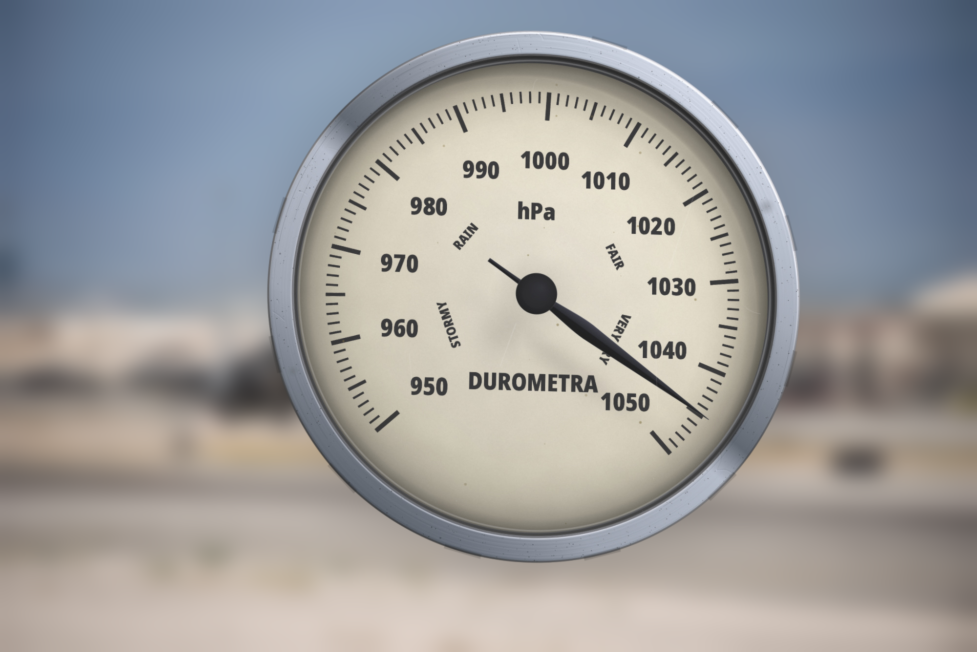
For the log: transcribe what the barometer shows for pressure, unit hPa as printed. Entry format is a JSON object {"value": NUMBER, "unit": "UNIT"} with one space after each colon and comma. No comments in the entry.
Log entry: {"value": 1045, "unit": "hPa"}
